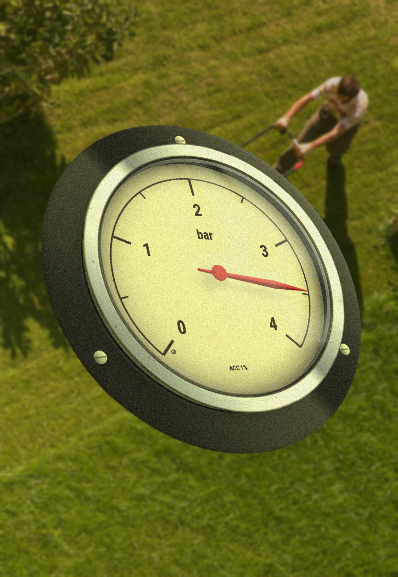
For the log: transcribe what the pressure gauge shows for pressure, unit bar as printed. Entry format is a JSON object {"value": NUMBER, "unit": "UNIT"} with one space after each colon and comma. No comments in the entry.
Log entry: {"value": 3.5, "unit": "bar"}
